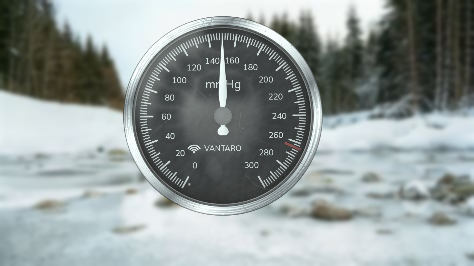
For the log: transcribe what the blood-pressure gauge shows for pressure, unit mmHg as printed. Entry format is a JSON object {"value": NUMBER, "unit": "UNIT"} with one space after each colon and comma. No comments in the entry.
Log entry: {"value": 150, "unit": "mmHg"}
